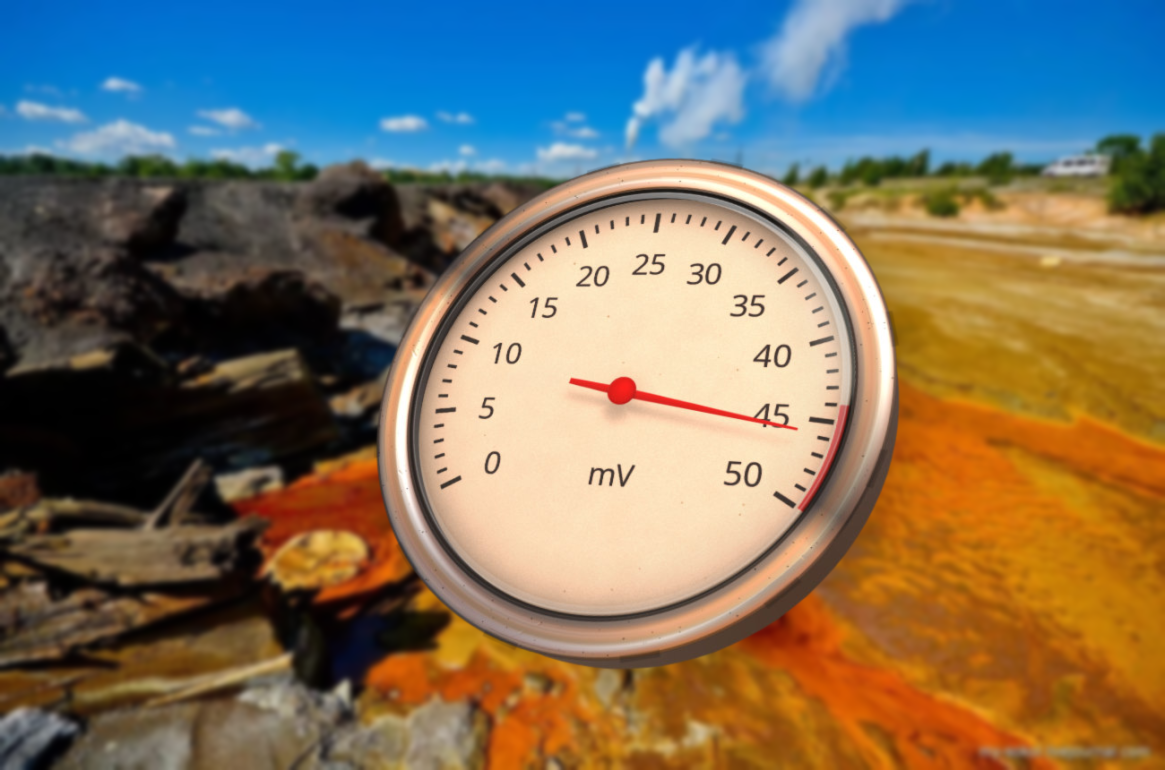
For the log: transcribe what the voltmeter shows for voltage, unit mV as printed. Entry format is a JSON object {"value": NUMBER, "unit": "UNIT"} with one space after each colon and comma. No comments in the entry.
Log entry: {"value": 46, "unit": "mV"}
